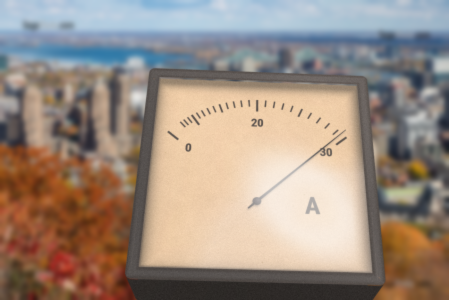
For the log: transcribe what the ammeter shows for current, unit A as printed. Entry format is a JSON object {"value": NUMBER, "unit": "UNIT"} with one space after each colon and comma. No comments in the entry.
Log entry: {"value": 29.5, "unit": "A"}
